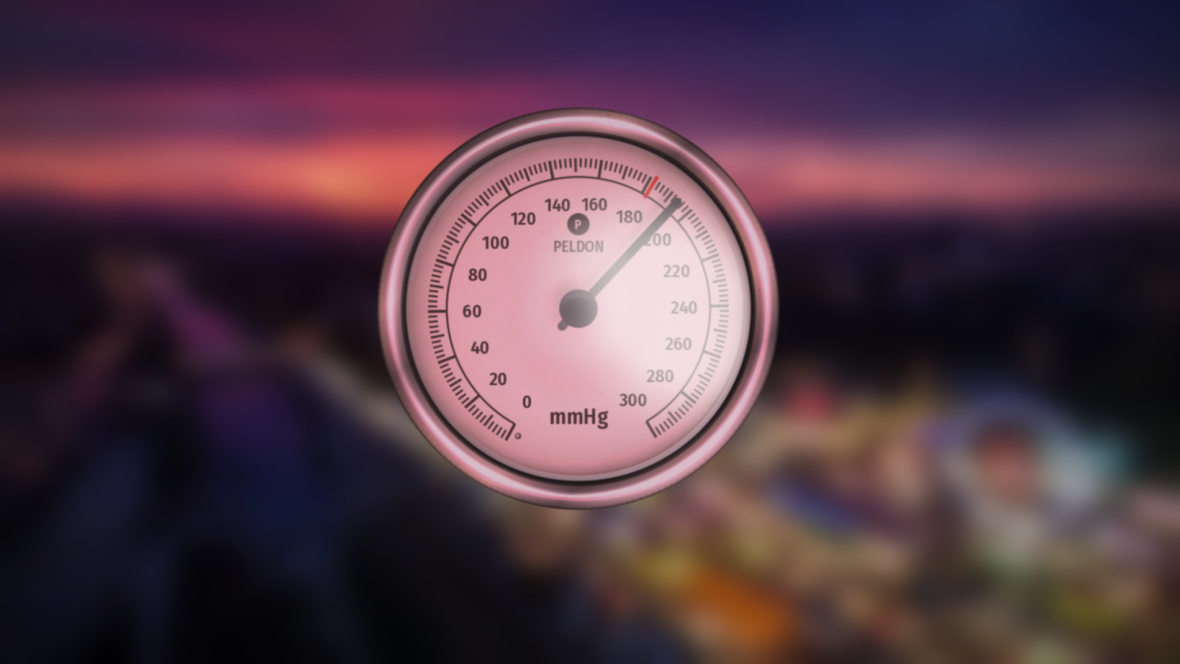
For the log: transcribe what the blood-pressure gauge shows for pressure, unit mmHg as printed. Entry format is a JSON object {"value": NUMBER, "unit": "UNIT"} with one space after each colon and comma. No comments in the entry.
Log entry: {"value": 194, "unit": "mmHg"}
